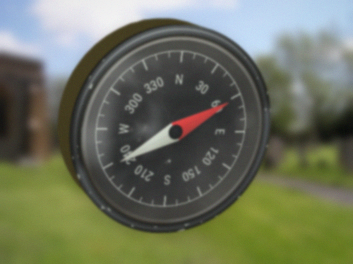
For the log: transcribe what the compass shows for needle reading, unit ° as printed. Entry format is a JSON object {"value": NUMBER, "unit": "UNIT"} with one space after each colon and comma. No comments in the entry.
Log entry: {"value": 60, "unit": "°"}
